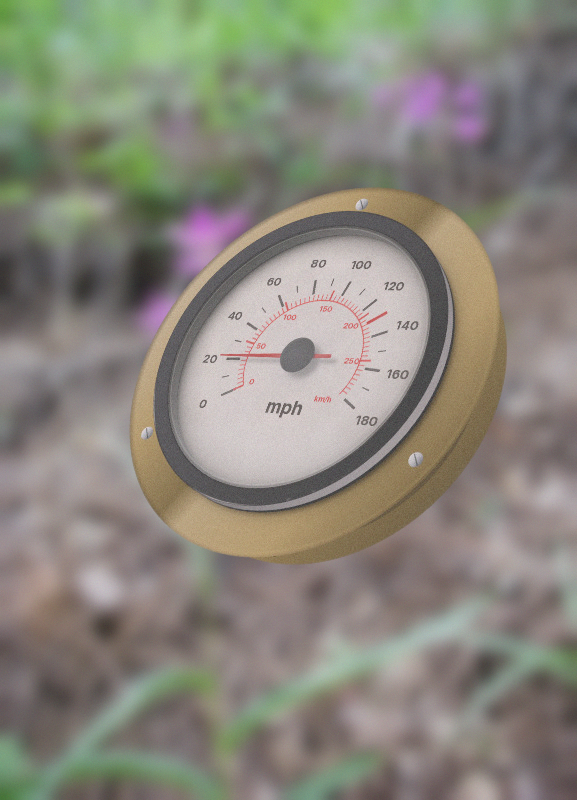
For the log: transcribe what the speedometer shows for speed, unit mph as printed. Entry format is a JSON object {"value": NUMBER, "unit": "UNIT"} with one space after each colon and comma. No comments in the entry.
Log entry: {"value": 20, "unit": "mph"}
